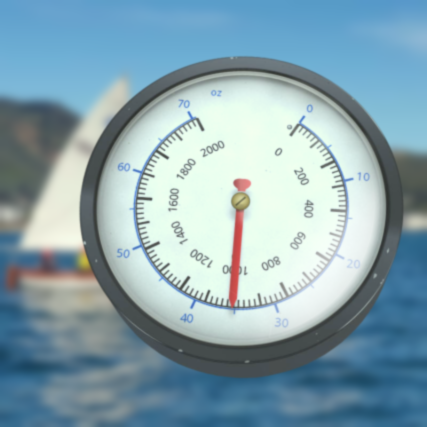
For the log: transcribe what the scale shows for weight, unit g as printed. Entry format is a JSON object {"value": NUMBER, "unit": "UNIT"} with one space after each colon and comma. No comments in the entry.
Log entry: {"value": 1000, "unit": "g"}
